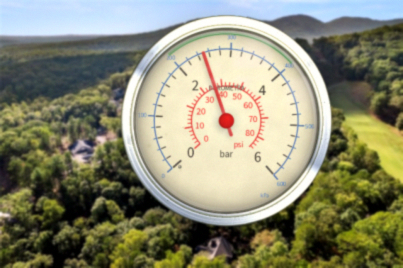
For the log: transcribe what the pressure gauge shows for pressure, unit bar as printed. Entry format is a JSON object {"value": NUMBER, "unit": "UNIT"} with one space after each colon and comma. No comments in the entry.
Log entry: {"value": 2.5, "unit": "bar"}
